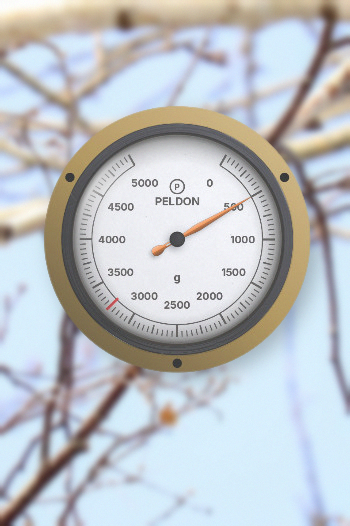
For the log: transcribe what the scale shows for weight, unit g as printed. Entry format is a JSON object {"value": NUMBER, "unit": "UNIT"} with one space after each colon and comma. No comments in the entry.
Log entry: {"value": 500, "unit": "g"}
